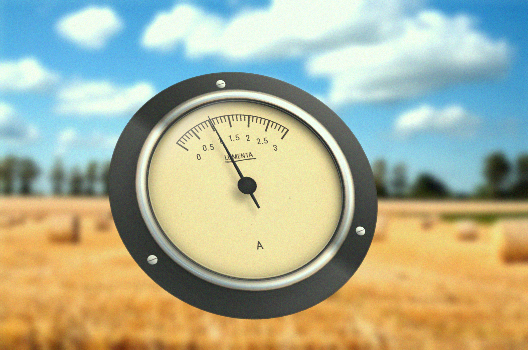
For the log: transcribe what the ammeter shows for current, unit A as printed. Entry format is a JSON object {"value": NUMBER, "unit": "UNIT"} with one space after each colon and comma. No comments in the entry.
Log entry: {"value": 1, "unit": "A"}
